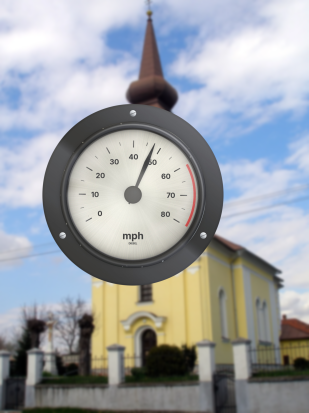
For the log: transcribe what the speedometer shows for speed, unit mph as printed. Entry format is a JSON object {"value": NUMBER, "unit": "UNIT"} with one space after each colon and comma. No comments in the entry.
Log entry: {"value": 47.5, "unit": "mph"}
